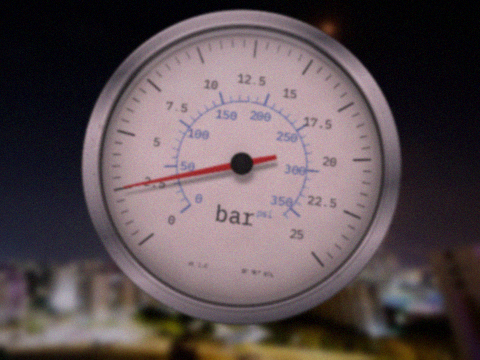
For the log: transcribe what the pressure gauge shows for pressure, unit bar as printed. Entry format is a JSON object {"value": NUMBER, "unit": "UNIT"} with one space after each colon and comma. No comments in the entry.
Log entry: {"value": 2.5, "unit": "bar"}
